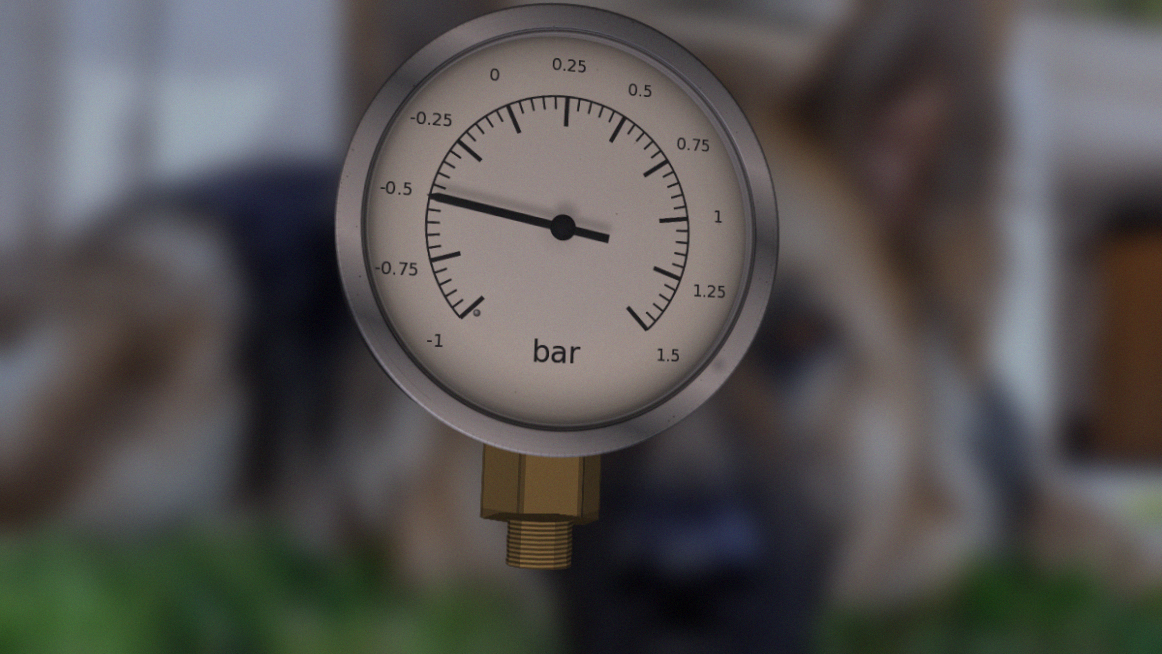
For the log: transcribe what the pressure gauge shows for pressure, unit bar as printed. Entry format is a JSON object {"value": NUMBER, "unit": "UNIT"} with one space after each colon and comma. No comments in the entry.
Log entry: {"value": -0.5, "unit": "bar"}
